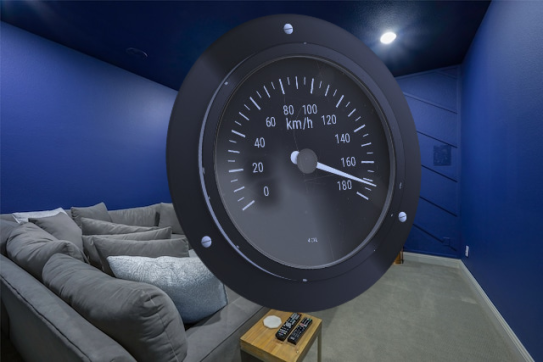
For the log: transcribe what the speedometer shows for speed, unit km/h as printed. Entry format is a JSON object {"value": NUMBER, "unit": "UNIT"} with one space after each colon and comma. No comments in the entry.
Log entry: {"value": 172.5, "unit": "km/h"}
